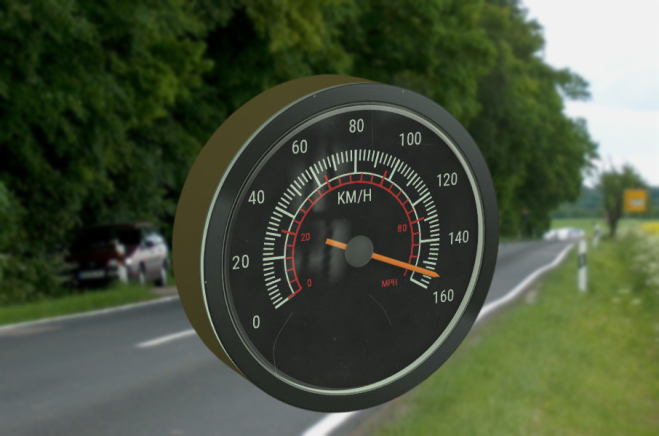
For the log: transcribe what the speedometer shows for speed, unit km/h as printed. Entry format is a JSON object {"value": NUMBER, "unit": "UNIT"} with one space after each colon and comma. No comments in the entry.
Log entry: {"value": 154, "unit": "km/h"}
